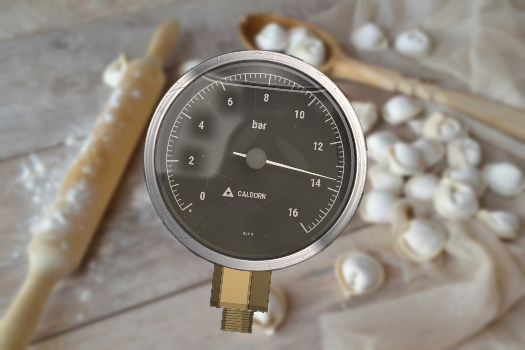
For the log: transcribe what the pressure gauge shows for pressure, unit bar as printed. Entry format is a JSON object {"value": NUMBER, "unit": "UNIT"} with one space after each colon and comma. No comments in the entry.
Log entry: {"value": 13.6, "unit": "bar"}
